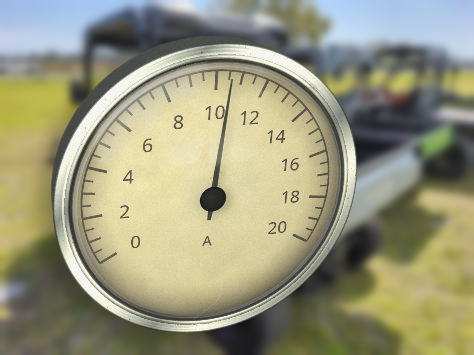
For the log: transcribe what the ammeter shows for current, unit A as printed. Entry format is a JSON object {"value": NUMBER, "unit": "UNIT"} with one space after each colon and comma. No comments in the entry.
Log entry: {"value": 10.5, "unit": "A"}
